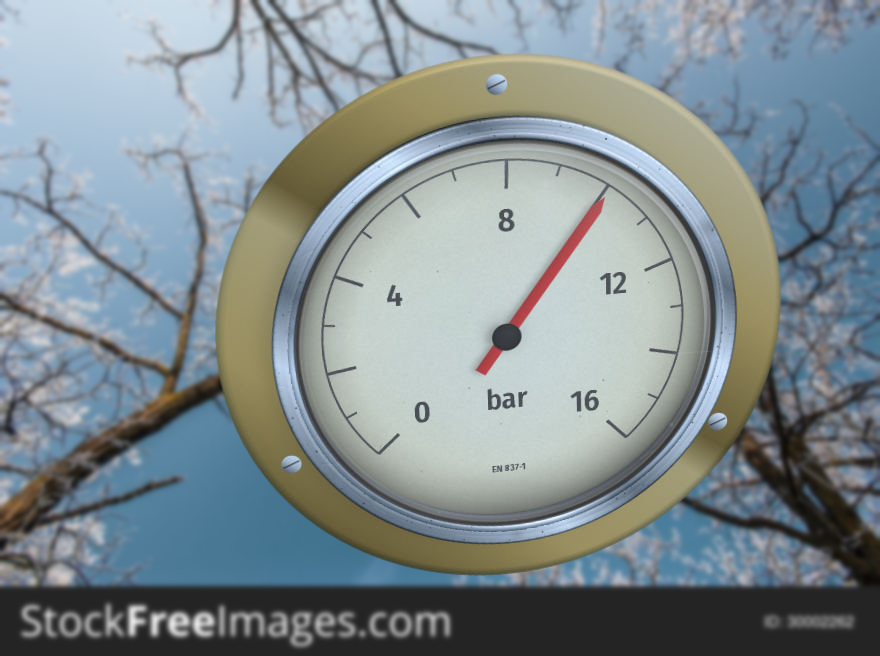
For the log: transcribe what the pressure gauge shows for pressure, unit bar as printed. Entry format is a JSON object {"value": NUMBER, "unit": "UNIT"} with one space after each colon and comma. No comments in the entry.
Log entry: {"value": 10, "unit": "bar"}
